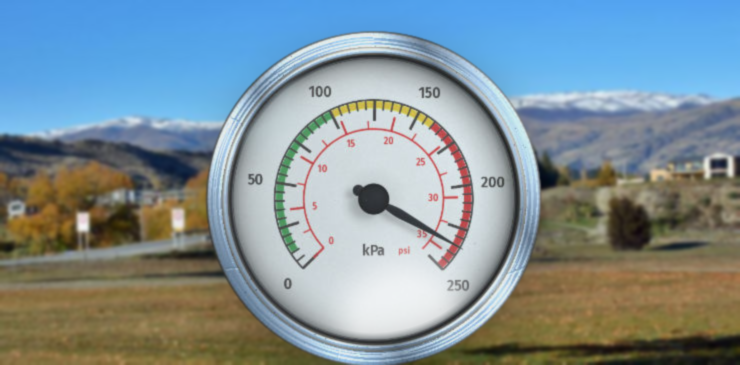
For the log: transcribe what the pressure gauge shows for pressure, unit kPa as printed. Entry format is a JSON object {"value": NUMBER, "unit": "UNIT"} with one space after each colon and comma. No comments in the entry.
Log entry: {"value": 235, "unit": "kPa"}
